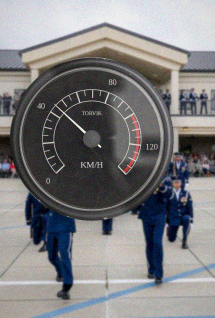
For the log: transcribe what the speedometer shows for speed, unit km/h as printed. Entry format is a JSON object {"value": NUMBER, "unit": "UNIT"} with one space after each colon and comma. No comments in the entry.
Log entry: {"value": 45, "unit": "km/h"}
